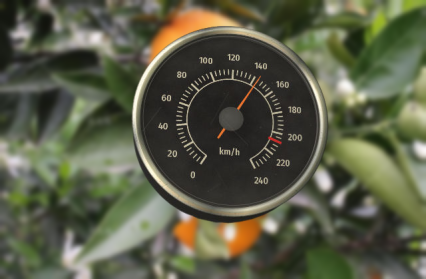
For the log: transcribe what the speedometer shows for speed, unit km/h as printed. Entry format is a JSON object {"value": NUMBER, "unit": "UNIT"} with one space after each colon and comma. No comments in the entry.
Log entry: {"value": 144, "unit": "km/h"}
